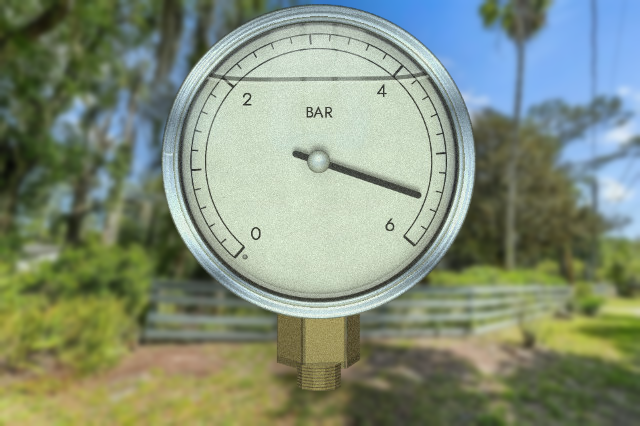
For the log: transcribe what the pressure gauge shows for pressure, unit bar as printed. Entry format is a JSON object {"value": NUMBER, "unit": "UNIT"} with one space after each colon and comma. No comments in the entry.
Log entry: {"value": 5.5, "unit": "bar"}
